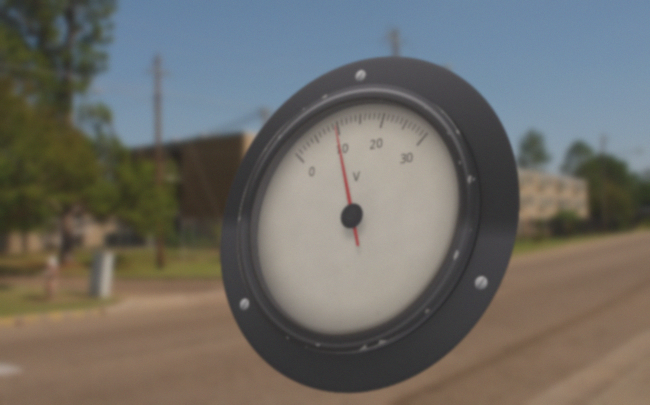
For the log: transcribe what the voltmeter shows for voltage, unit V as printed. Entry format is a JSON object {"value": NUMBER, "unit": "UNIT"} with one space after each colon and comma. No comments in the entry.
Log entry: {"value": 10, "unit": "V"}
